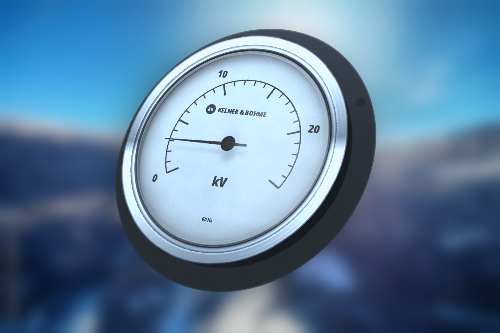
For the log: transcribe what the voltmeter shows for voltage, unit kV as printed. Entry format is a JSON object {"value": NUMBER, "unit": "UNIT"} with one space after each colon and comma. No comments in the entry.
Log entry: {"value": 3, "unit": "kV"}
